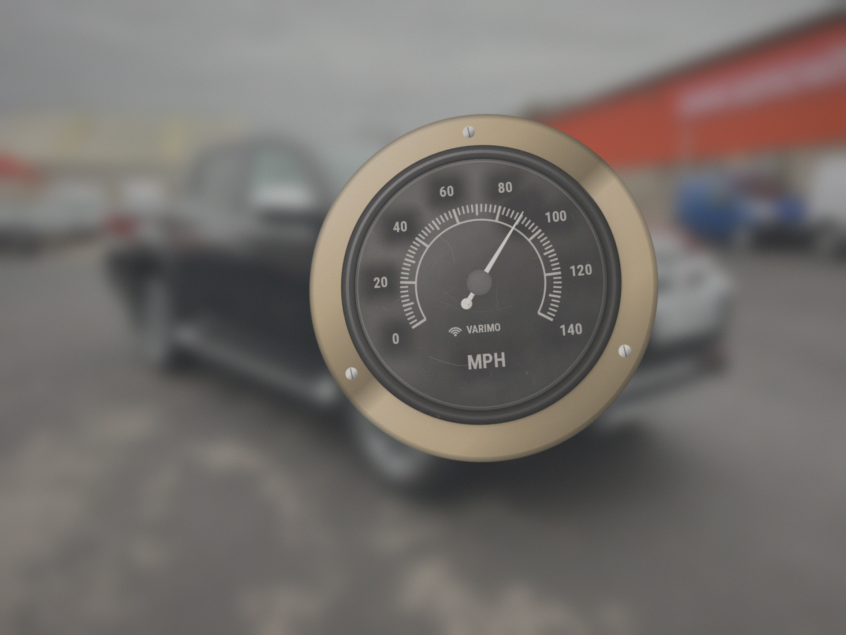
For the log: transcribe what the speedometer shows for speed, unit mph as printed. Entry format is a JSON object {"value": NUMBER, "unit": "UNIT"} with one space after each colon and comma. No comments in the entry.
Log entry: {"value": 90, "unit": "mph"}
